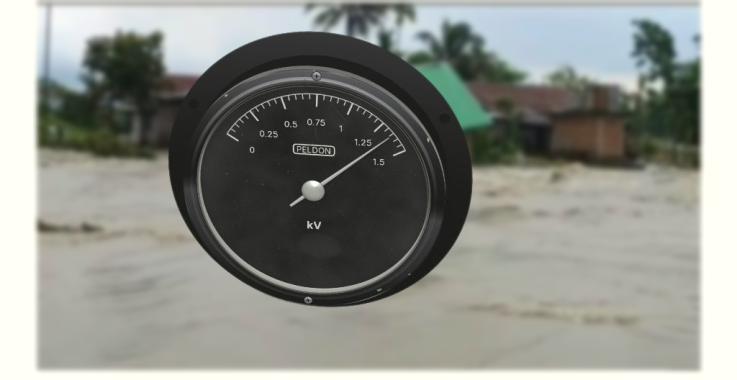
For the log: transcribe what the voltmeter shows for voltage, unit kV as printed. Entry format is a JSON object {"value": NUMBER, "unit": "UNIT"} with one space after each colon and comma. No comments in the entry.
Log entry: {"value": 1.35, "unit": "kV"}
